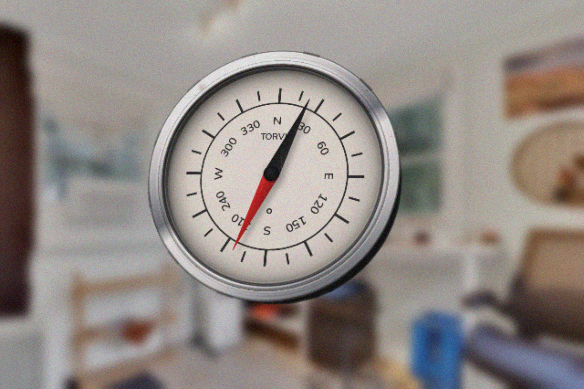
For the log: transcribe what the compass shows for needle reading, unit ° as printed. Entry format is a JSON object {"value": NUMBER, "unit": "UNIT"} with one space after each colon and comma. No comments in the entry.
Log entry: {"value": 202.5, "unit": "°"}
